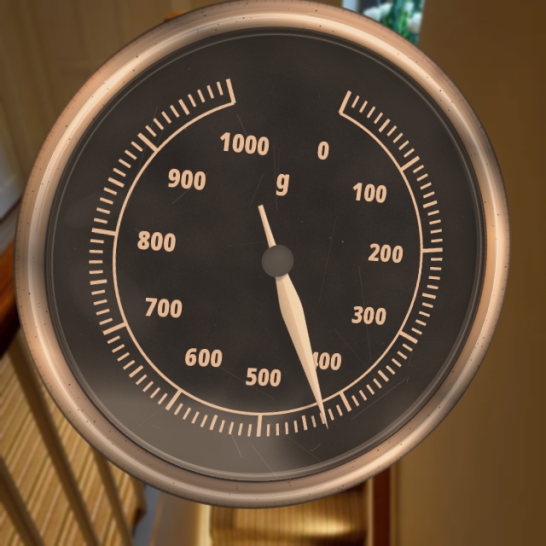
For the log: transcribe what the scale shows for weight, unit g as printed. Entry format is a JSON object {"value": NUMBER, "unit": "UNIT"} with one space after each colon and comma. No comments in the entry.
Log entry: {"value": 430, "unit": "g"}
